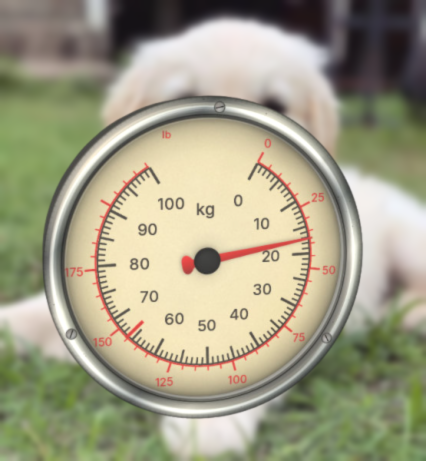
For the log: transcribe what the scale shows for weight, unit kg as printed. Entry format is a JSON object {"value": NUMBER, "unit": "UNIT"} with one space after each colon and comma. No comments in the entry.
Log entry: {"value": 17, "unit": "kg"}
